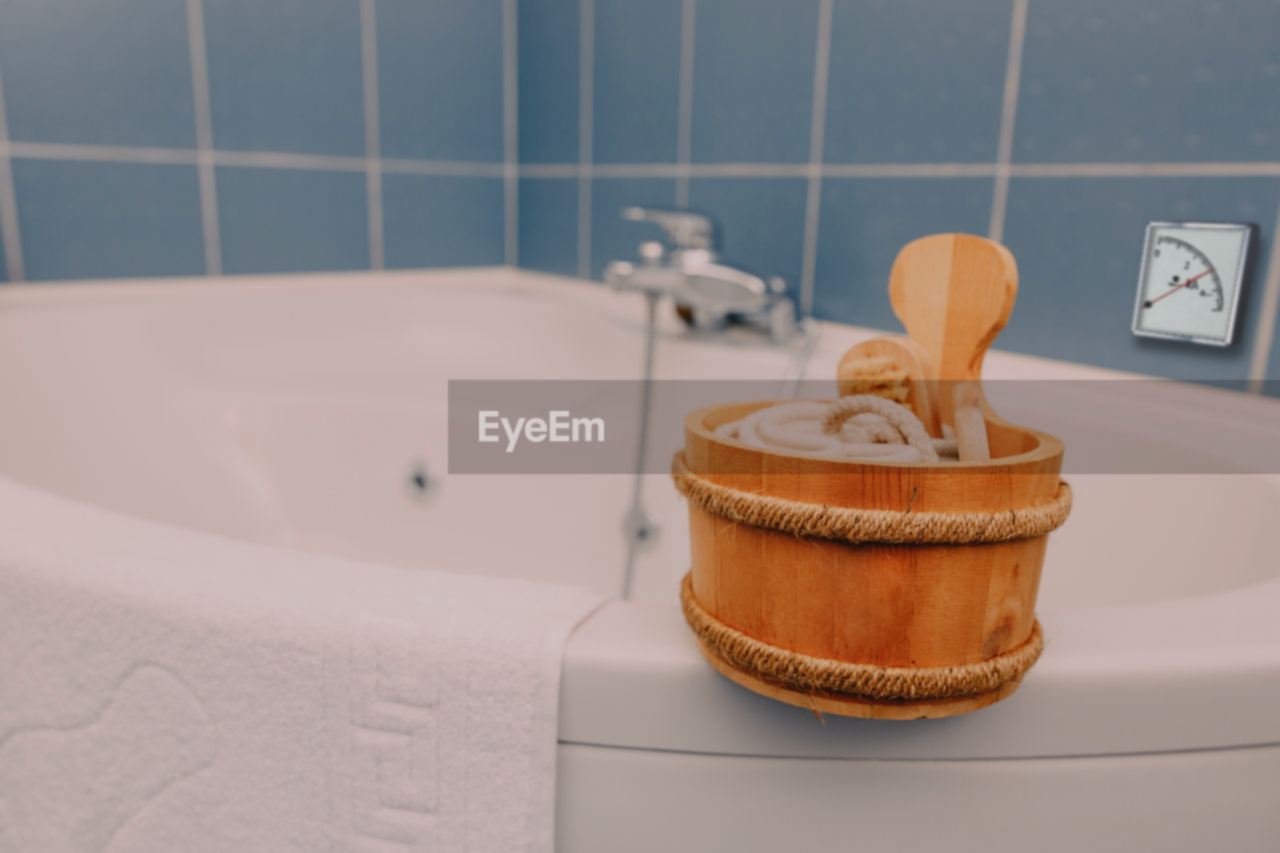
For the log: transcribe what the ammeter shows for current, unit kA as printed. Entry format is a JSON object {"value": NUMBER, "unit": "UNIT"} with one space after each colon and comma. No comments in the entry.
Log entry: {"value": 3, "unit": "kA"}
